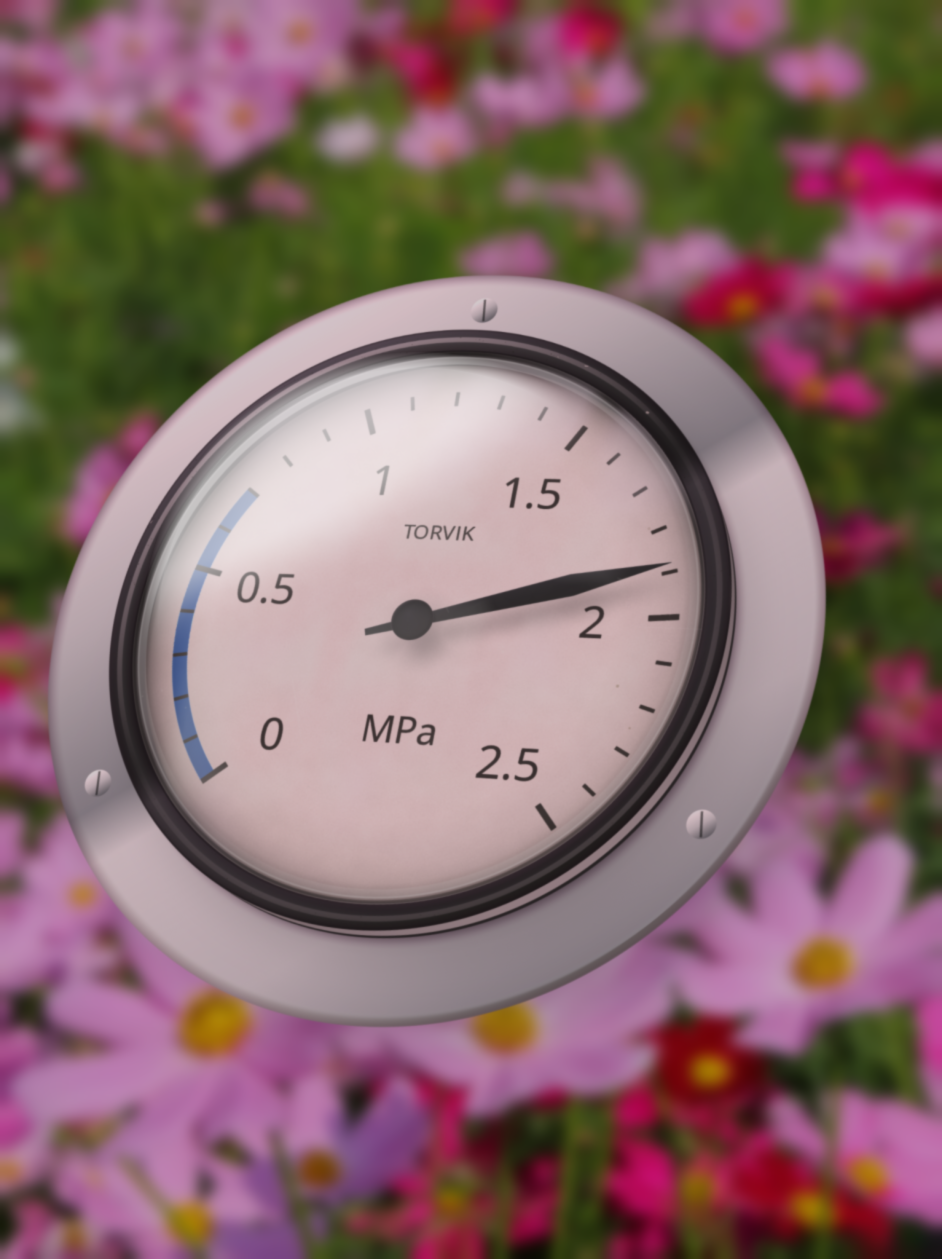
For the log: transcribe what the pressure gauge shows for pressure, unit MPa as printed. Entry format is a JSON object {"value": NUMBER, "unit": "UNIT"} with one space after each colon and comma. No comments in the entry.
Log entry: {"value": 1.9, "unit": "MPa"}
